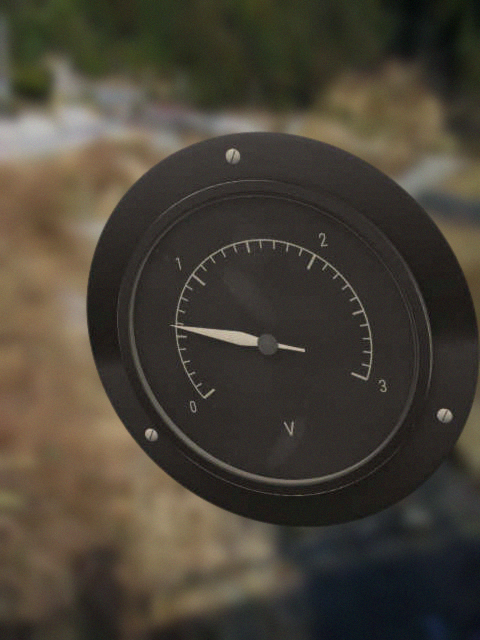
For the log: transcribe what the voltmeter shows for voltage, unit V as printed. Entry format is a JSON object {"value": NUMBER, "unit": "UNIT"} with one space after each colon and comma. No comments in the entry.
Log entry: {"value": 0.6, "unit": "V"}
